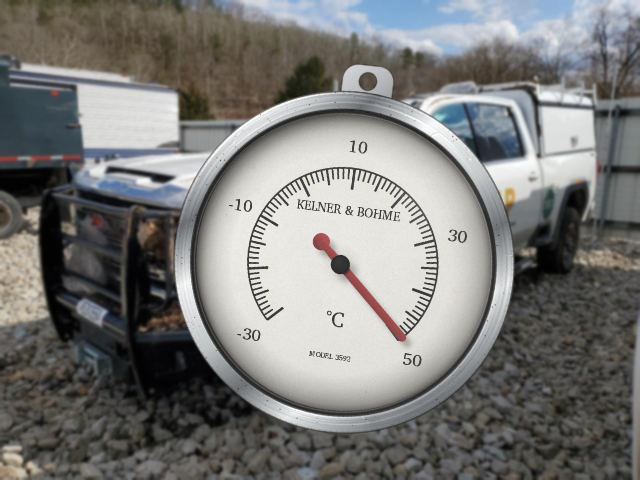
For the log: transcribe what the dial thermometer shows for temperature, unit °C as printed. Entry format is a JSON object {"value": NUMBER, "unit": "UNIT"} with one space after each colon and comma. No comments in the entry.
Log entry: {"value": 49, "unit": "°C"}
